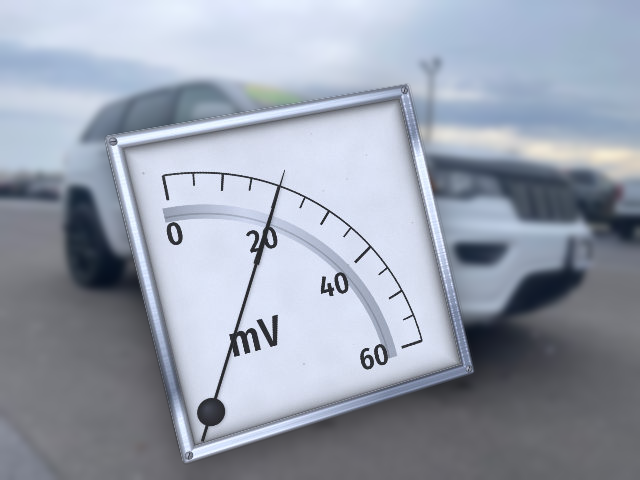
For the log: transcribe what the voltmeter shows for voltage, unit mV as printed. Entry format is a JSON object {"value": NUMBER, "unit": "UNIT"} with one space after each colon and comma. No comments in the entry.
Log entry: {"value": 20, "unit": "mV"}
